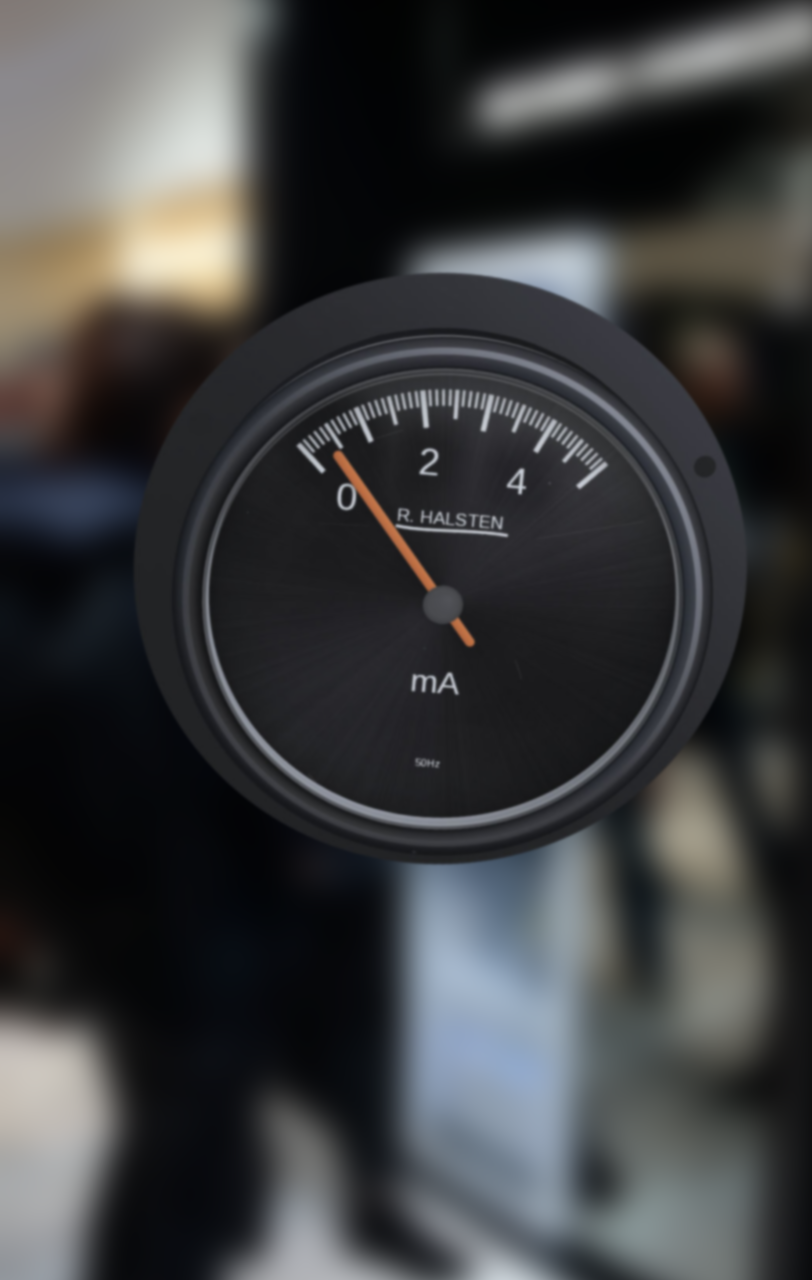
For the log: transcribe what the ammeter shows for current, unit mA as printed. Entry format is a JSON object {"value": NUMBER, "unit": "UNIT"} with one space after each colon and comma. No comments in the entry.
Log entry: {"value": 0.4, "unit": "mA"}
